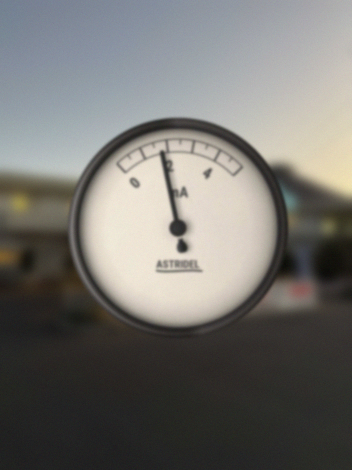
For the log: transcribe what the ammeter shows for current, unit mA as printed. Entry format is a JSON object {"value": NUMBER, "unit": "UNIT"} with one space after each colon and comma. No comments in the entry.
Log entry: {"value": 1.75, "unit": "mA"}
